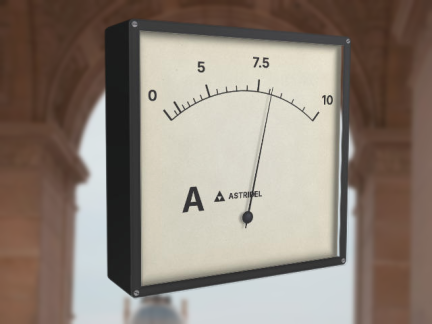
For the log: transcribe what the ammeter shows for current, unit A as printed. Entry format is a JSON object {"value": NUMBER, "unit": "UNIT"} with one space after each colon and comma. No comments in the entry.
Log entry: {"value": 8, "unit": "A"}
